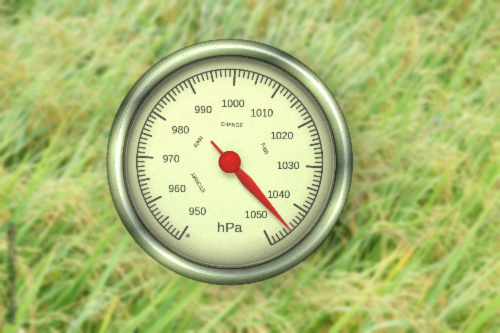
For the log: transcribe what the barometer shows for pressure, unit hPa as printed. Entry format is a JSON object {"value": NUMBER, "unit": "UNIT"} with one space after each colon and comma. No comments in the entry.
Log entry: {"value": 1045, "unit": "hPa"}
